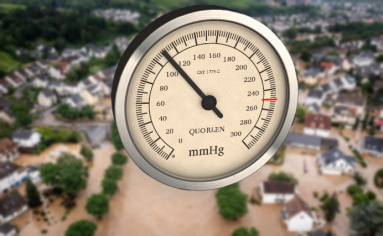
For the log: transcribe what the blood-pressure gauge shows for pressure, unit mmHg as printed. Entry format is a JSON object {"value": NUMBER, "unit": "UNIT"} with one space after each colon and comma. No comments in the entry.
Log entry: {"value": 110, "unit": "mmHg"}
